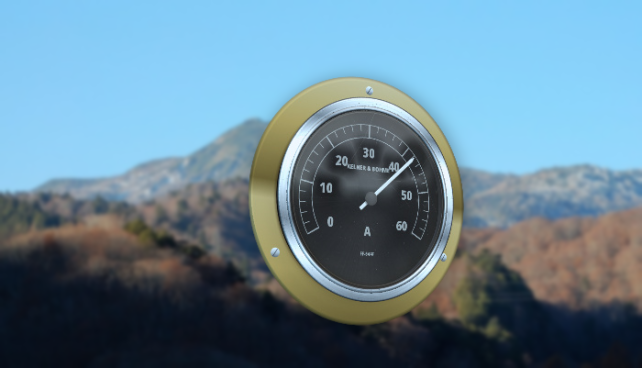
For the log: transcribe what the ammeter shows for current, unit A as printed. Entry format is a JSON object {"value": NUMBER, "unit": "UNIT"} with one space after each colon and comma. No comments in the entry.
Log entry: {"value": 42, "unit": "A"}
